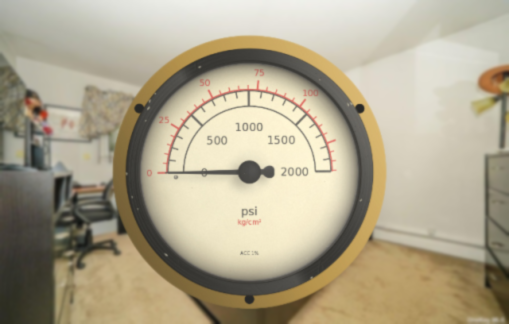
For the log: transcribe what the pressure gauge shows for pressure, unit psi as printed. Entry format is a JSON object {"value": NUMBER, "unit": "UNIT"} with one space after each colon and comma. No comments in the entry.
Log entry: {"value": 0, "unit": "psi"}
